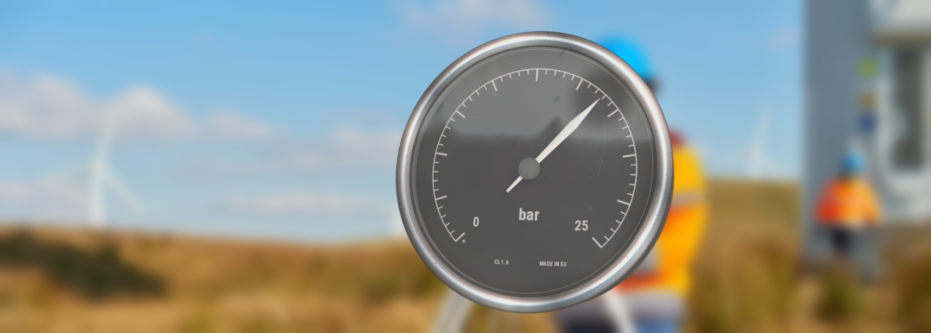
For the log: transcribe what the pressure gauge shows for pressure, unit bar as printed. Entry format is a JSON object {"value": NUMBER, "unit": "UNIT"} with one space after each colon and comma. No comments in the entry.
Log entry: {"value": 16.5, "unit": "bar"}
